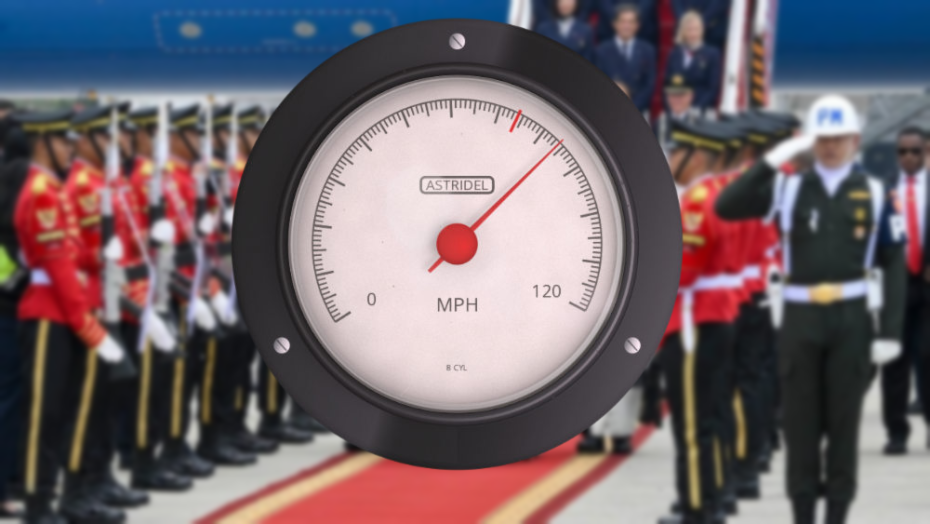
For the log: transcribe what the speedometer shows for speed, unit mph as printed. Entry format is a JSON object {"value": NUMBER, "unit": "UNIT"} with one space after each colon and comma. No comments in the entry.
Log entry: {"value": 84, "unit": "mph"}
